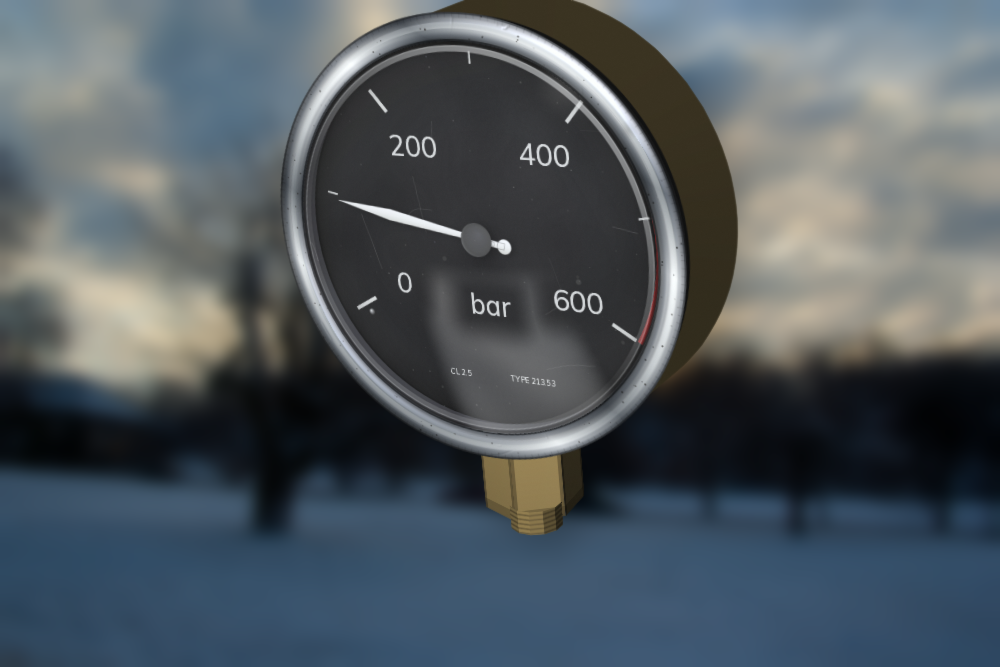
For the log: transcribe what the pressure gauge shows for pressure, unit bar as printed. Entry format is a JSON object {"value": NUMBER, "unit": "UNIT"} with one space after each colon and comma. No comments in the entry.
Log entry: {"value": 100, "unit": "bar"}
